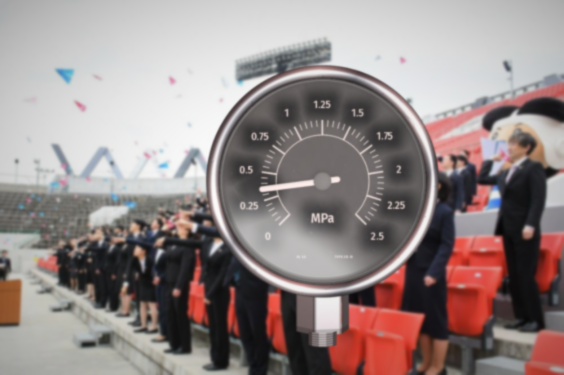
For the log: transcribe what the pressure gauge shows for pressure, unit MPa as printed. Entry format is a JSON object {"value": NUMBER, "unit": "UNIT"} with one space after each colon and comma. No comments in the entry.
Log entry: {"value": 0.35, "unit": "MPa"}
